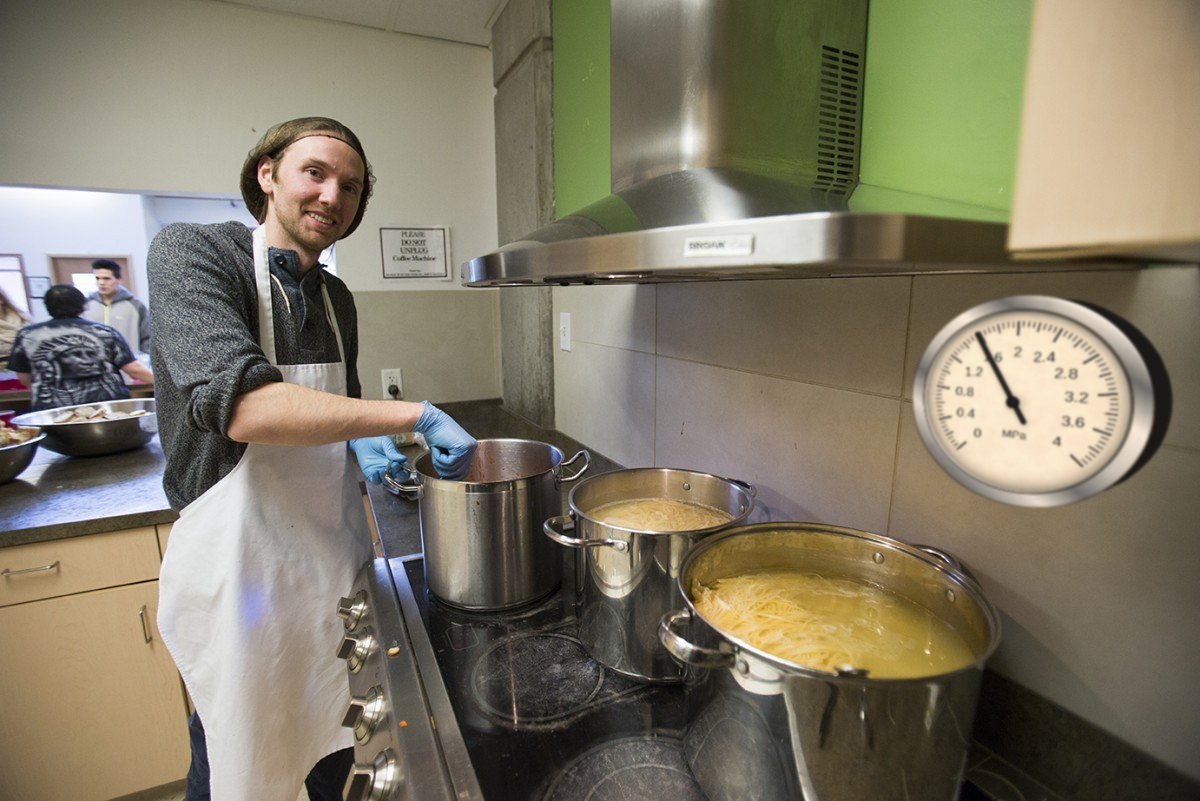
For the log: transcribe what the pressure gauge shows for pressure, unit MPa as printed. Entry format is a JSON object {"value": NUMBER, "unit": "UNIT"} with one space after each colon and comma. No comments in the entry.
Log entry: {"value": 1.6, "unit": "MPa"}
